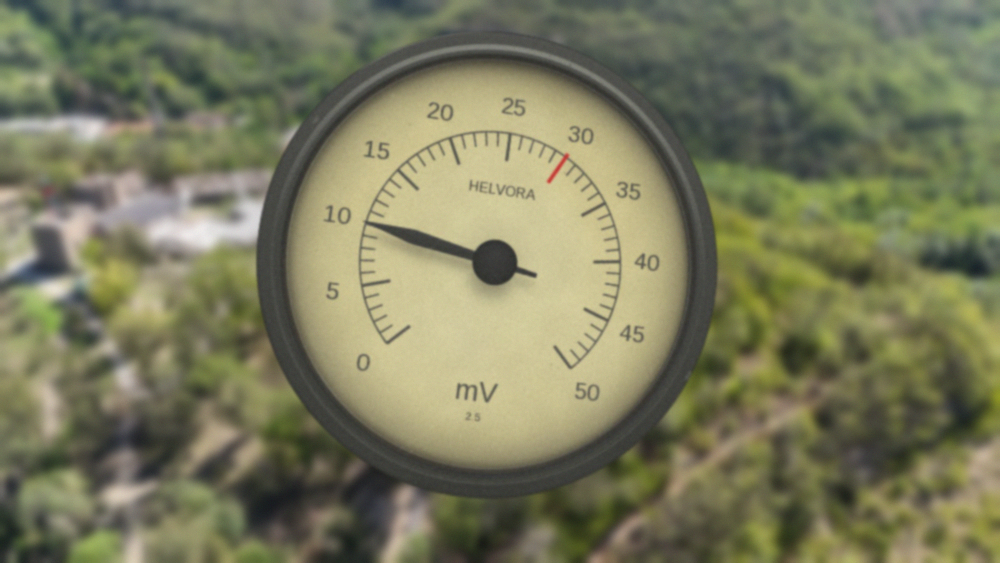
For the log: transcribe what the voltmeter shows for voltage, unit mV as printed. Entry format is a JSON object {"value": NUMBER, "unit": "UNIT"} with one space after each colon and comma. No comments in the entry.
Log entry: {"value": 10, "unit": "mV"}
